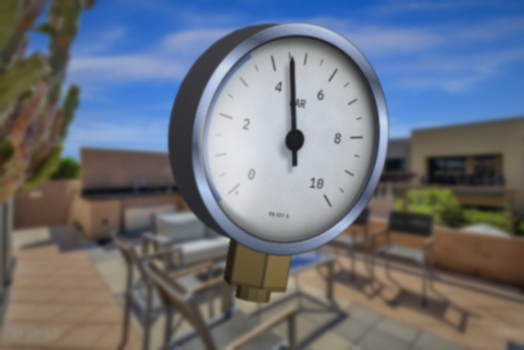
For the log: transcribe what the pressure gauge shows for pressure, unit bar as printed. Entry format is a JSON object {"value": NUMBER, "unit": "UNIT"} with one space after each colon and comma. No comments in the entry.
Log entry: {"value": 4.5, "unit": "bar"}
